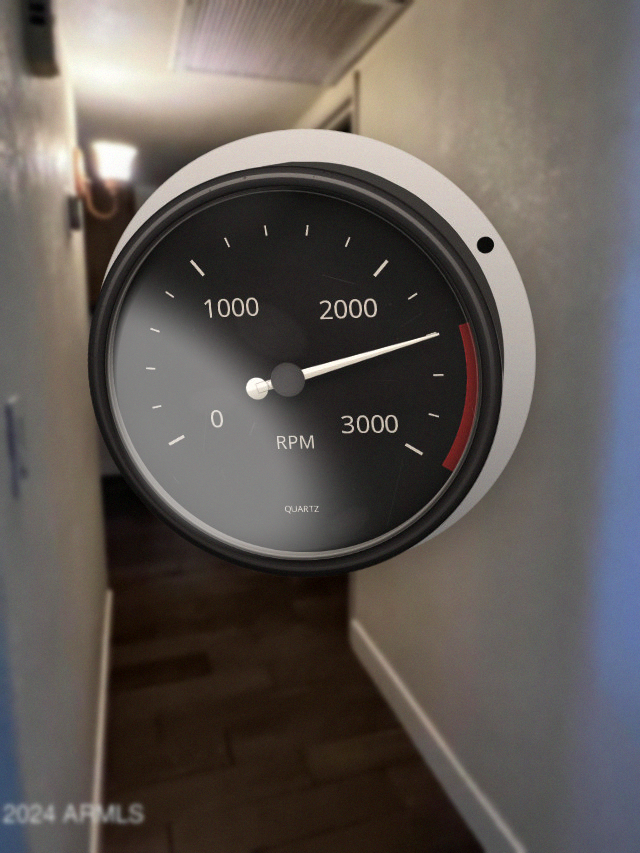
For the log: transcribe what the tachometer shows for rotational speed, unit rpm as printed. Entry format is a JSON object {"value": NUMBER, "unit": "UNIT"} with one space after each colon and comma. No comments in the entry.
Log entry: {"value": 2400, "unit": "rpm"}
